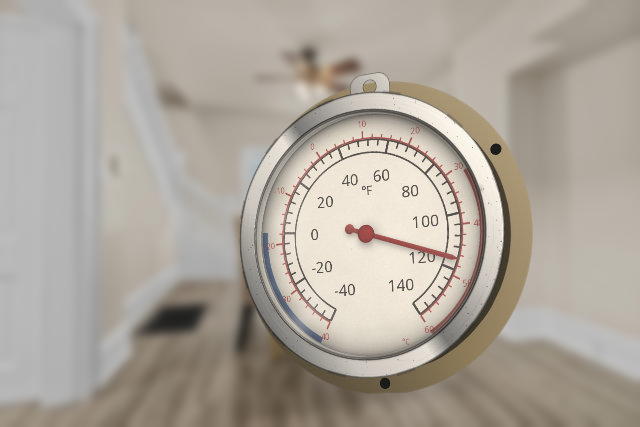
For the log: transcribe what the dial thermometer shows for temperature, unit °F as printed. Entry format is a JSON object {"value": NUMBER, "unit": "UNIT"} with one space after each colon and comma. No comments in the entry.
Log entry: {"value": 116, "unit": "°F"}
